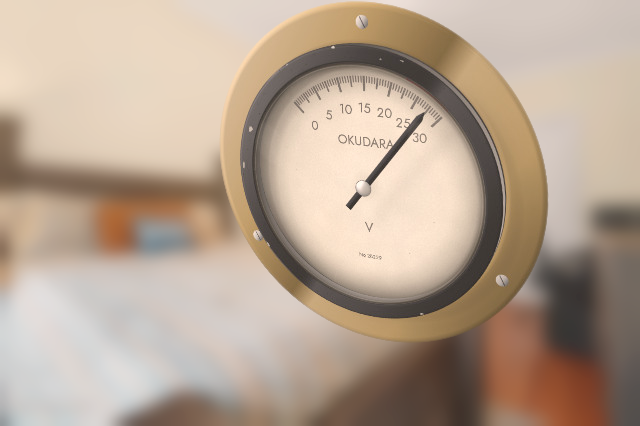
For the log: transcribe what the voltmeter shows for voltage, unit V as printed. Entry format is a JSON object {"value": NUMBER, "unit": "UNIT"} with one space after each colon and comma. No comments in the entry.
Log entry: {"value": 27.5, "unit": "V"}
